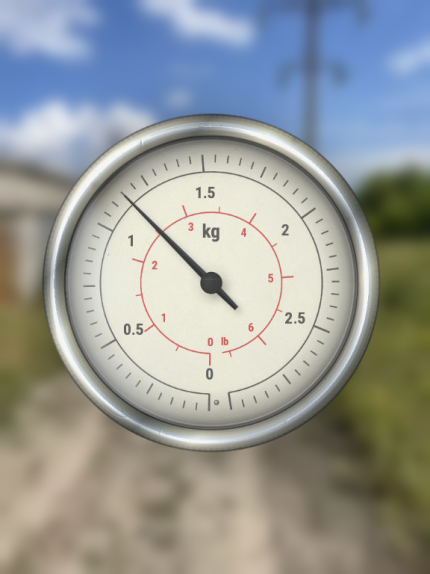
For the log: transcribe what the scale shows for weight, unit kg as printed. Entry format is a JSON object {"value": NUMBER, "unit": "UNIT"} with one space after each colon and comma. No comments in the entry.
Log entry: {"value": 1.15, "unit": "kg"}
